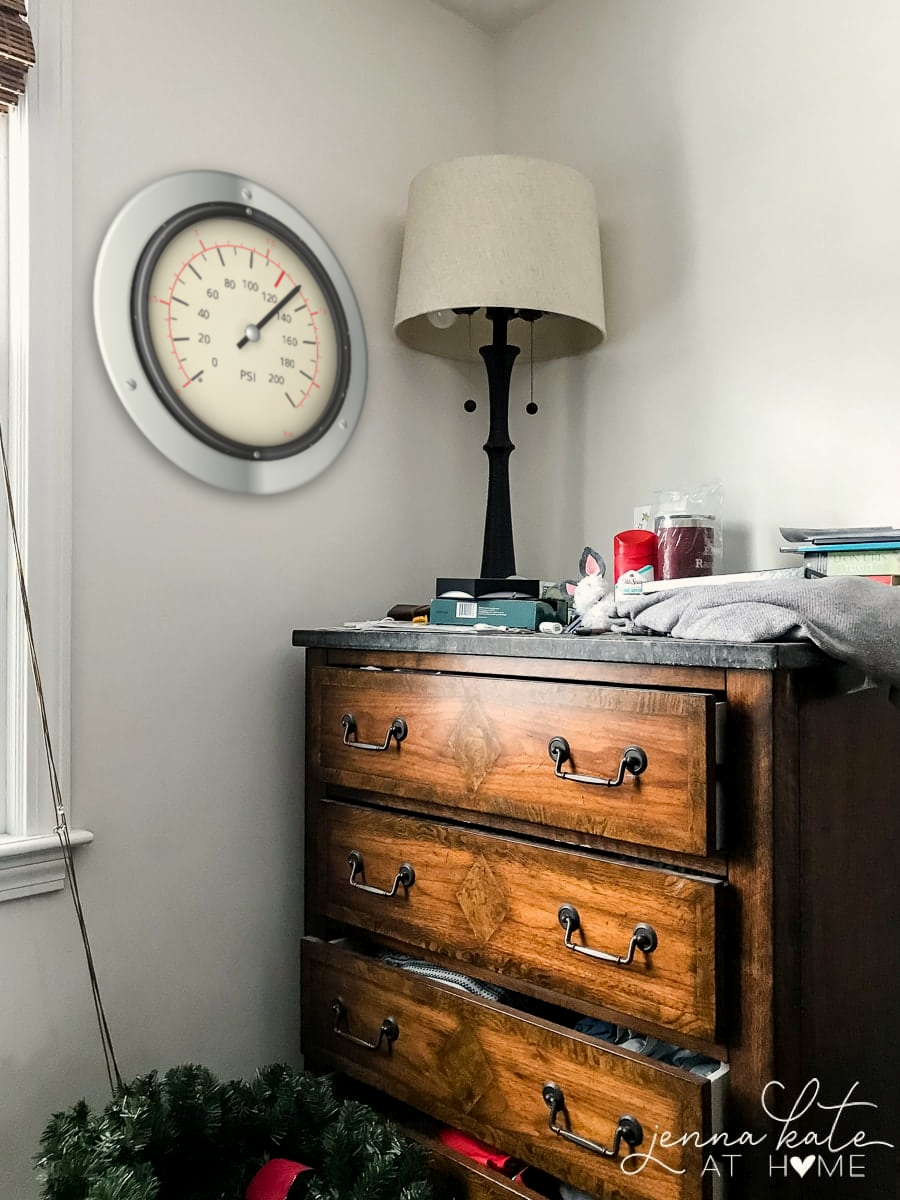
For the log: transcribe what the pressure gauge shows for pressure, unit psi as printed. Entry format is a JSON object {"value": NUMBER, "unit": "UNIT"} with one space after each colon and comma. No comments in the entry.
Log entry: {"value": 130, "unit": "psi"}
